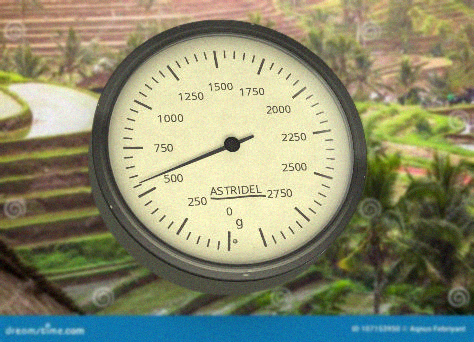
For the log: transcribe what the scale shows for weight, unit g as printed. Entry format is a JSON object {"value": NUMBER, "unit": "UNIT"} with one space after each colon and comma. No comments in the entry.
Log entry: {"value": 550, "unit": "g"}
